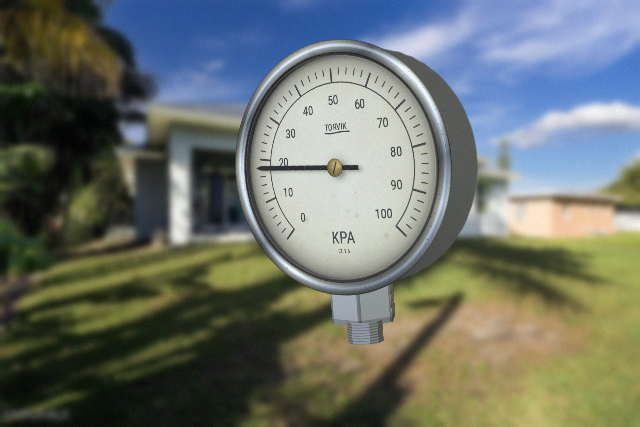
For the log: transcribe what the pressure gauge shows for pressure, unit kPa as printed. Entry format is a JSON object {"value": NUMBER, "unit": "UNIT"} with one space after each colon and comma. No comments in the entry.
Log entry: {"value": 18, "unit": "kPa"}
